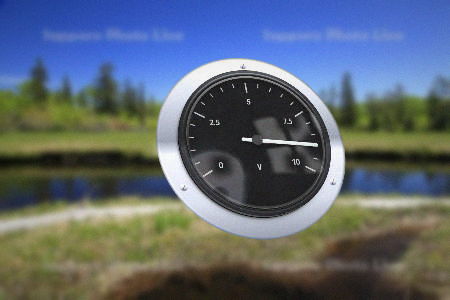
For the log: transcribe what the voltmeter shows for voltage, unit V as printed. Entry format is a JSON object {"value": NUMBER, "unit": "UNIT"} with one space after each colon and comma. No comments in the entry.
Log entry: {"value": 9, "unit": "V"}
